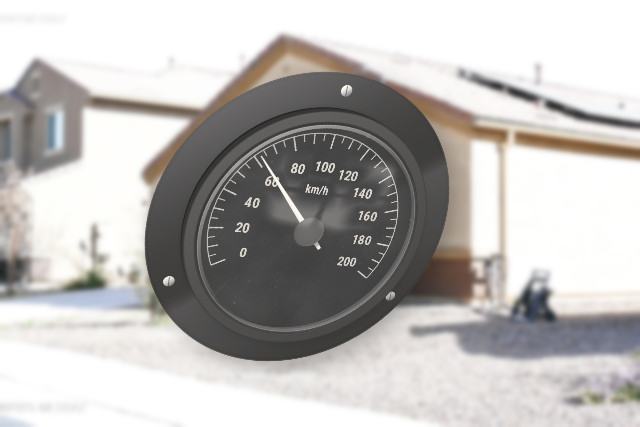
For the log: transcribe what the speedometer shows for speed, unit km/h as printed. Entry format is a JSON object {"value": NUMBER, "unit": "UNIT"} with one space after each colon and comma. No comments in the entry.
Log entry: {"value": 62.5, "unit": "km/h"}
